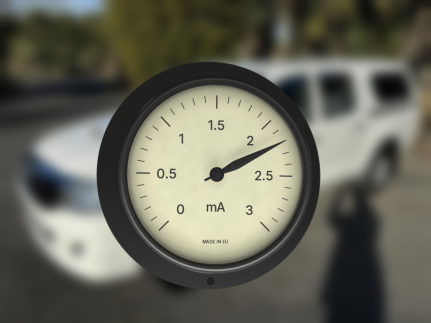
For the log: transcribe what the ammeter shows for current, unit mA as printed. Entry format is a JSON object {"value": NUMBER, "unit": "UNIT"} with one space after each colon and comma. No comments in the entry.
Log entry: {"value": 2.2, "unit": "mA"}
